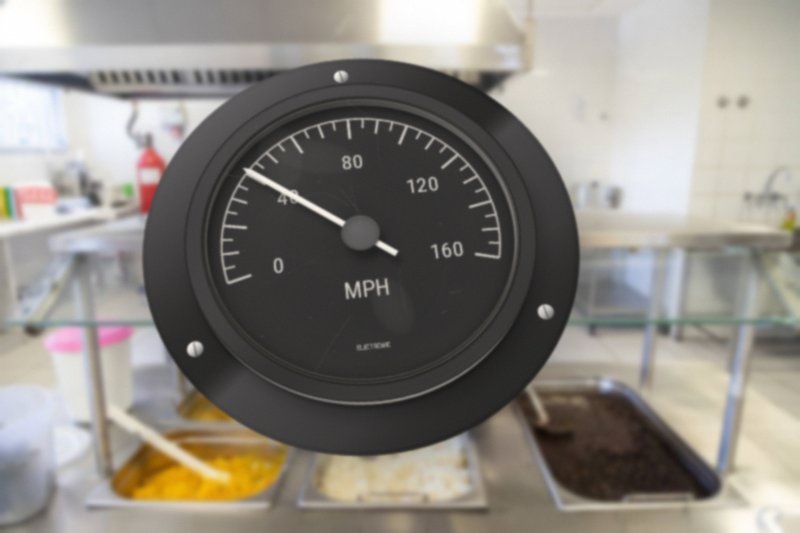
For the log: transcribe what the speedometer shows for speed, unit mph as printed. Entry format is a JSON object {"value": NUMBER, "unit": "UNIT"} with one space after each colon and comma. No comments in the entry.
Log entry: {"value": 40, "unit": "mph"}
